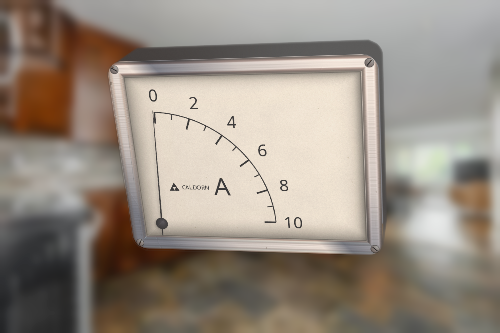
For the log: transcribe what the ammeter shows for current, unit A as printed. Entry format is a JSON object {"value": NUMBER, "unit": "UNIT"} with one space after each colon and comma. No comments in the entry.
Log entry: {"value": 0, "unit": "A"}
